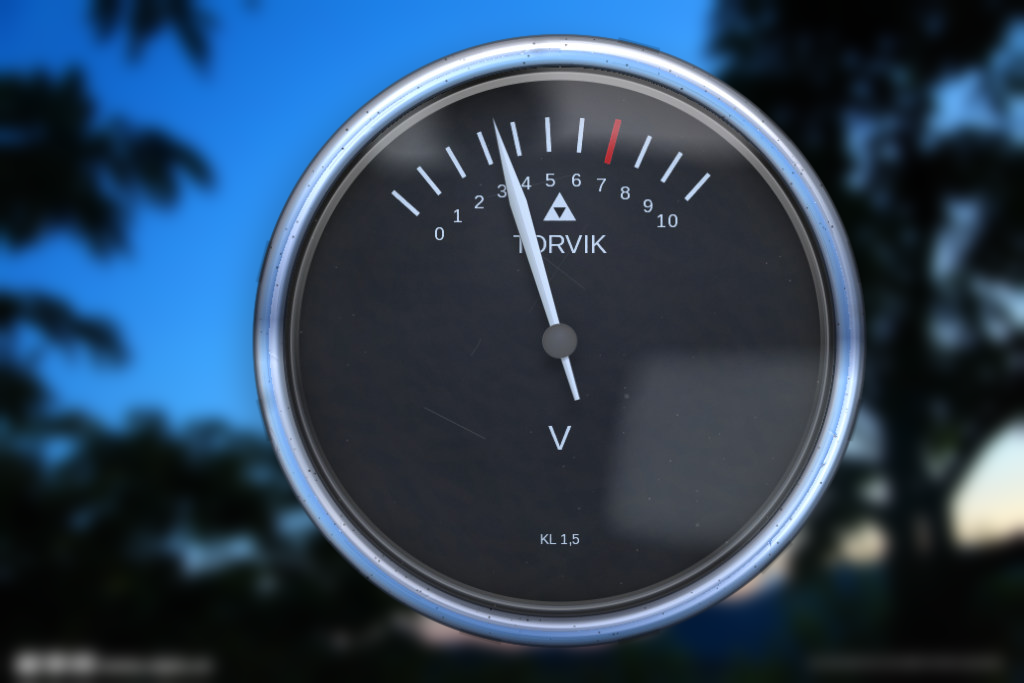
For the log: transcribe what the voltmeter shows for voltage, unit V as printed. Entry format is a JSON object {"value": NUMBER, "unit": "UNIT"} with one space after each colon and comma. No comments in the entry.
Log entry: {"value": 3.5, "unit": "V"}
